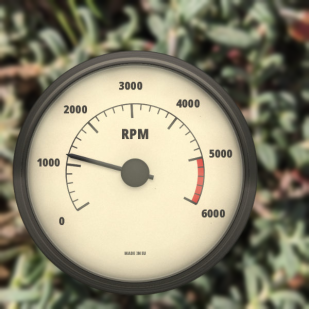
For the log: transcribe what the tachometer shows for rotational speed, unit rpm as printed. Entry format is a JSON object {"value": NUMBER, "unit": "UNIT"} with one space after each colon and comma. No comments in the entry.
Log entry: {"value": 1200, "unit": "rpm"}
